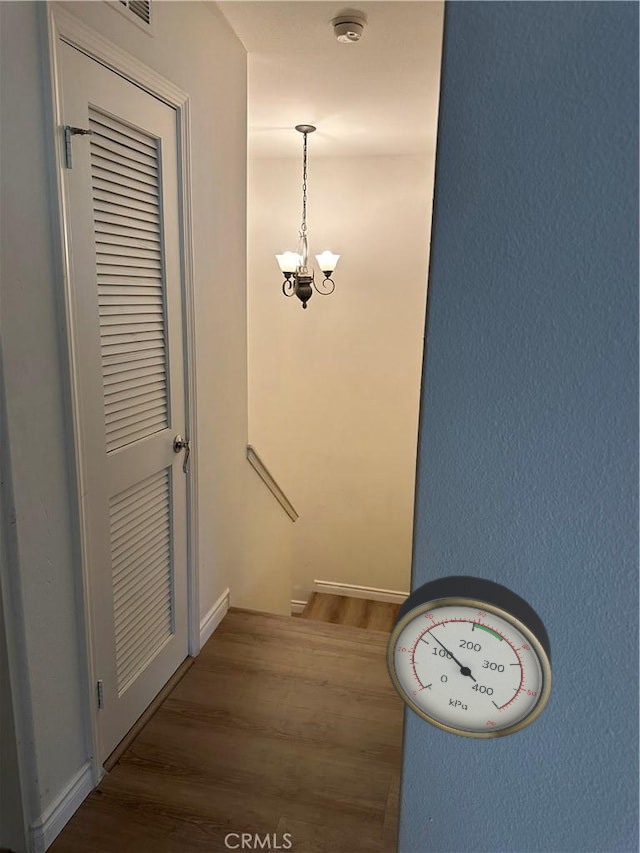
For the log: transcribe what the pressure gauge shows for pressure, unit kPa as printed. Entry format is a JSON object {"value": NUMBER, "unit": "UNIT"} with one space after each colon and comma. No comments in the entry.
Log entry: {"value": 125, "unit": "kPa"}
